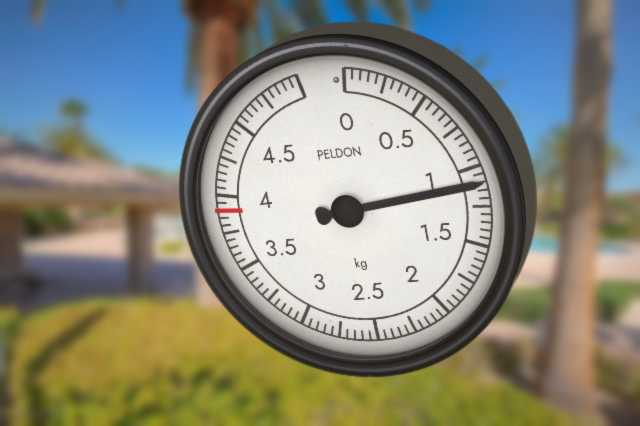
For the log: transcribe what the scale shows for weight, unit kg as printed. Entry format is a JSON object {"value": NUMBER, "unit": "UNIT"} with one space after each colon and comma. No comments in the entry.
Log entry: {"value": 1.1, "unit": "kg"}
